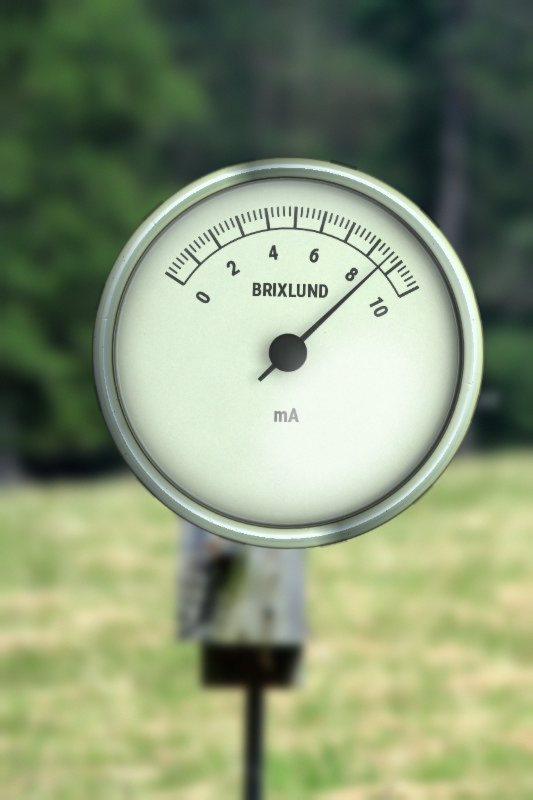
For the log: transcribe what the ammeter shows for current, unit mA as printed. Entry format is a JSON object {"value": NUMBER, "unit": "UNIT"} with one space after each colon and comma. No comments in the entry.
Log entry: {"value": 8.6, "unit": "mA"}
